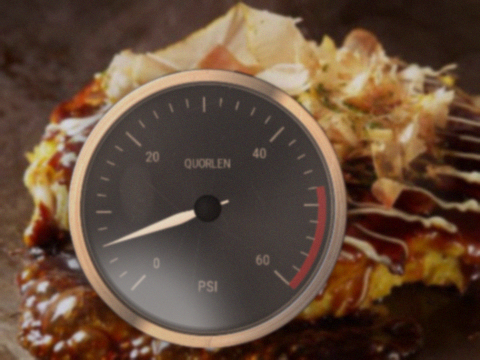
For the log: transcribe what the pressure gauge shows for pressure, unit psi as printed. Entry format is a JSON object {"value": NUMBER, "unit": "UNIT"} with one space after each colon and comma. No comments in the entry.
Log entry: {"value": 6, "unit": "psi"}
